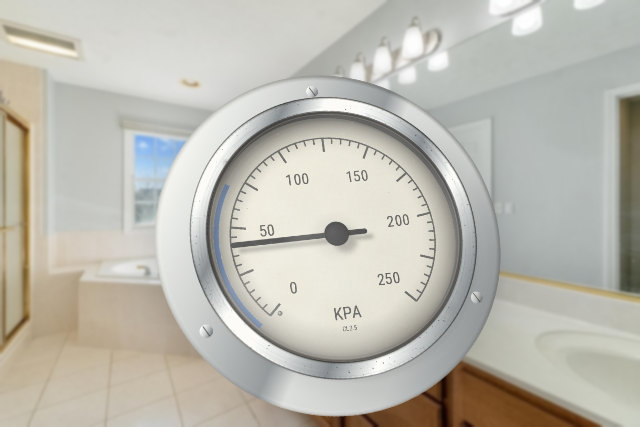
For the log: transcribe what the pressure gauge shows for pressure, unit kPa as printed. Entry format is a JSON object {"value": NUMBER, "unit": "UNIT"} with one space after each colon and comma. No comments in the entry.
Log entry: {"value": 40, "unit": "kPa"}
